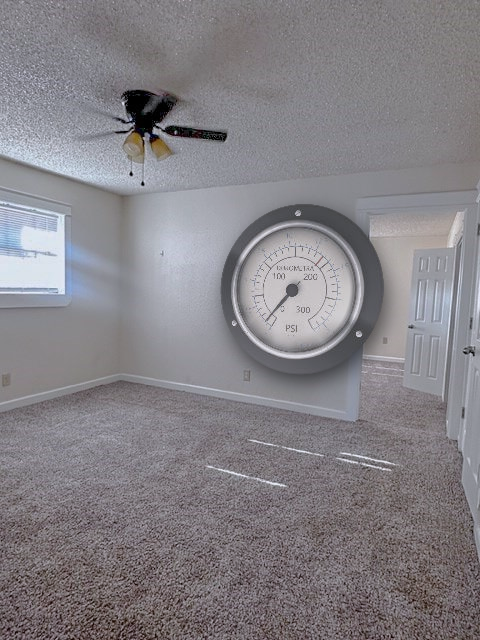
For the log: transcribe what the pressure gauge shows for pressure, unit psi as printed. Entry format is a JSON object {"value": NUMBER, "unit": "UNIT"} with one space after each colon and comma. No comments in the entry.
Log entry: {"value": 10, "unit": "psi"}
